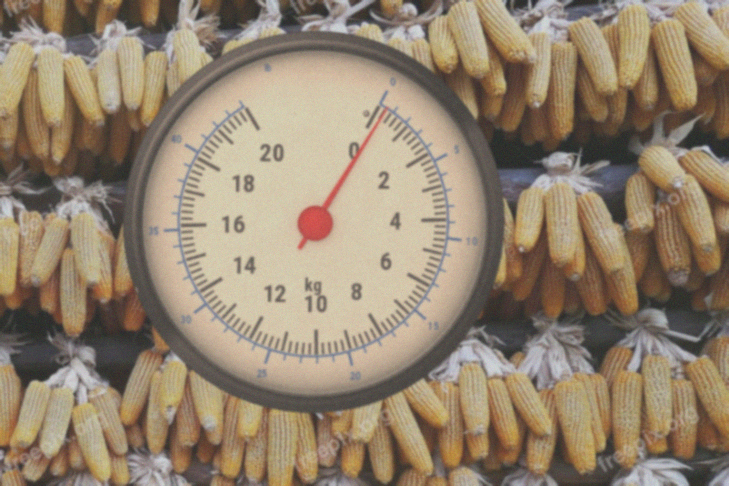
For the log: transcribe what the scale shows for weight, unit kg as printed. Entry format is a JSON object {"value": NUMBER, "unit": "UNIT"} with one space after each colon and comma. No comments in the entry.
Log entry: {"value": 0.2, "unit": "kg"}
